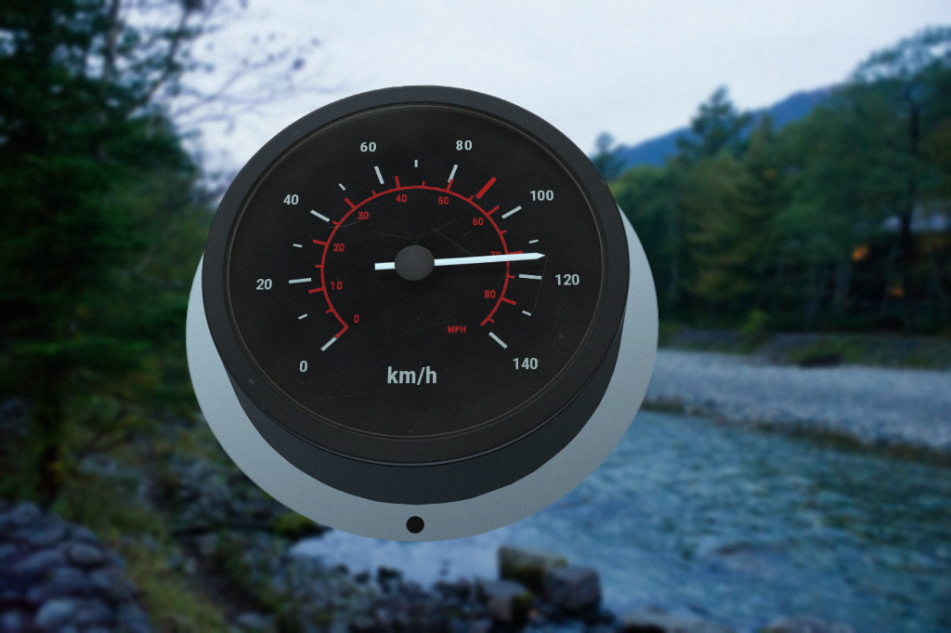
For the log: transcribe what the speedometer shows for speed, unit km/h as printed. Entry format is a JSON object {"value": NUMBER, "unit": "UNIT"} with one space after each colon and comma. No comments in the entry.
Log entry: {"value": 115, "unit": "km/h"}
